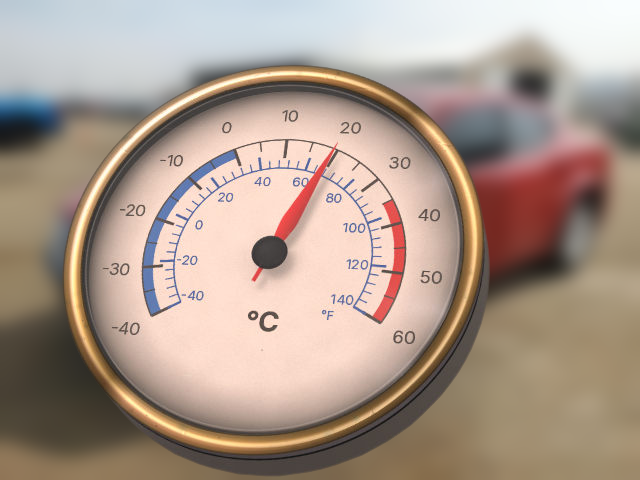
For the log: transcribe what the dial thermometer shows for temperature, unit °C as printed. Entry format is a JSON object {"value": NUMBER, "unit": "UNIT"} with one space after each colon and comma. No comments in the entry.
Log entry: {"value": 20, "unit": "°C"}
